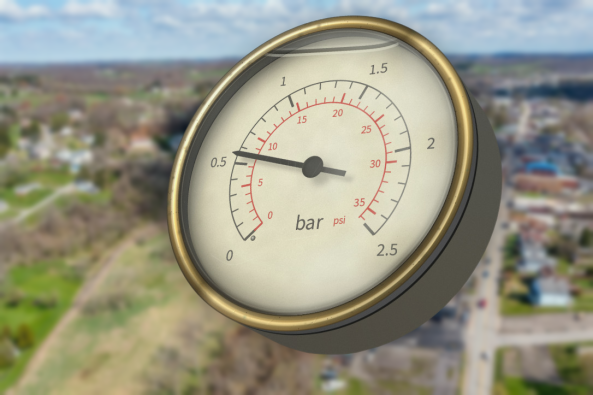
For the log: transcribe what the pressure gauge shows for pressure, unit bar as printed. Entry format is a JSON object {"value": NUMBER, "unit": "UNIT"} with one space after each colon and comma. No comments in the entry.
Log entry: {"value": 0.55, "unit": "bar"}
